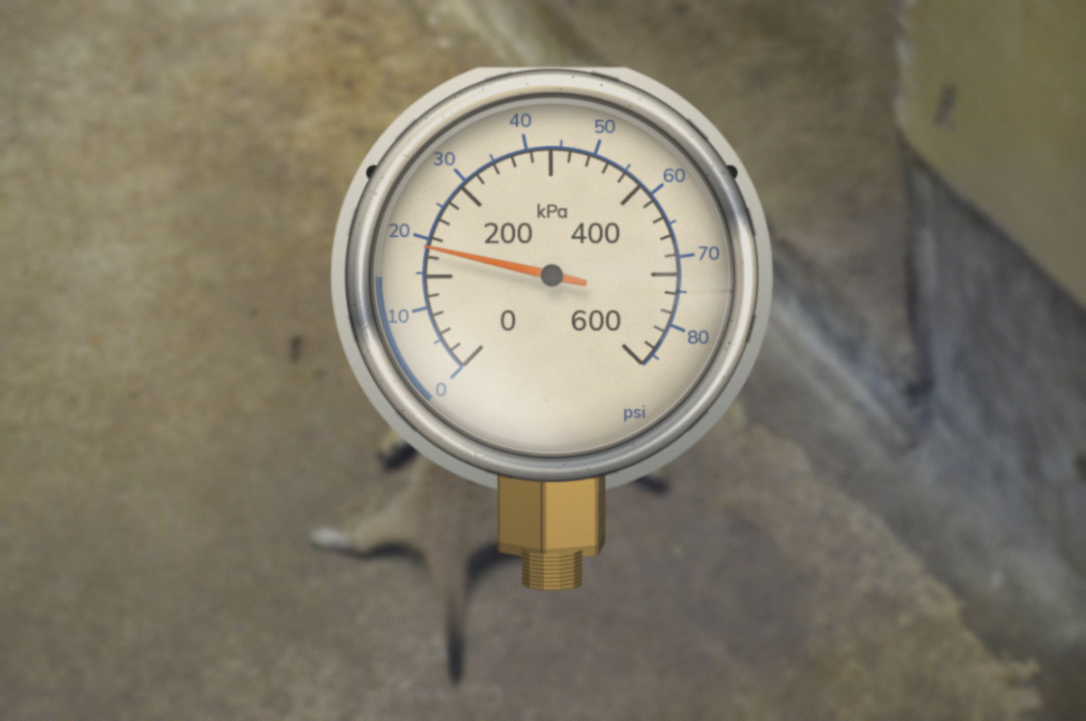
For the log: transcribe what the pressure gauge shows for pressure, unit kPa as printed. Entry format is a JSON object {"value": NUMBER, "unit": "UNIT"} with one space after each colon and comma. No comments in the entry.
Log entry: {"value": 130, "unit": "kPa"}
